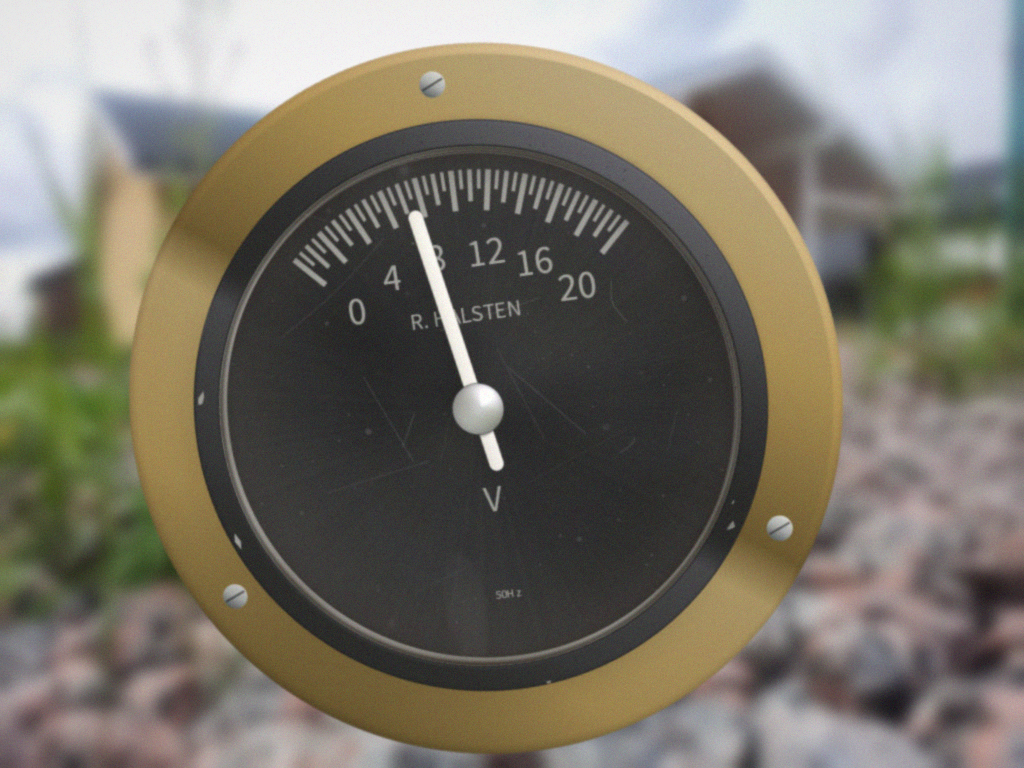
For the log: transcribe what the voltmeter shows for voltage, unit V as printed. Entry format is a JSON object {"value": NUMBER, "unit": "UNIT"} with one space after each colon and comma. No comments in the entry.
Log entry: {"value": 7.5, "unit": "V"}
